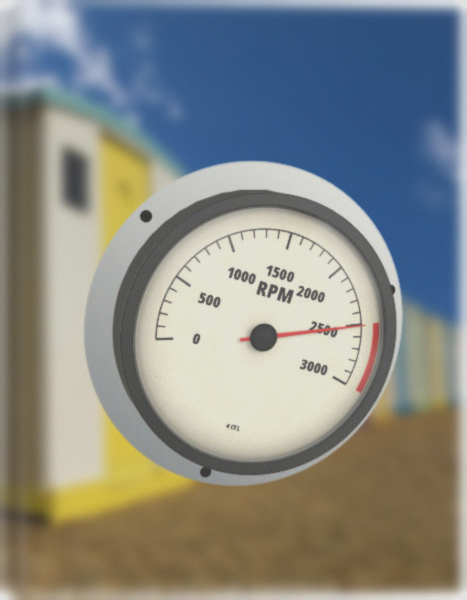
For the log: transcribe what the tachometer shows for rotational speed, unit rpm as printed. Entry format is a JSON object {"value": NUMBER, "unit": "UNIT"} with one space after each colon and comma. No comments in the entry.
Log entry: {"value": 2500, "unit": "rpm"}
